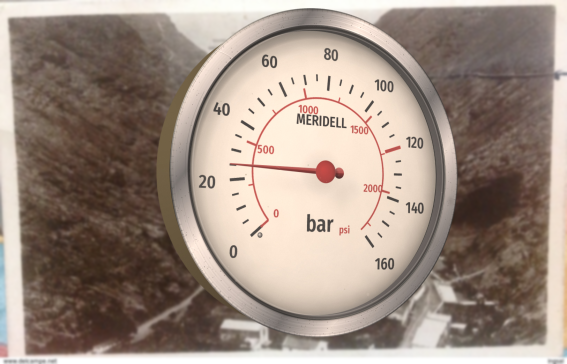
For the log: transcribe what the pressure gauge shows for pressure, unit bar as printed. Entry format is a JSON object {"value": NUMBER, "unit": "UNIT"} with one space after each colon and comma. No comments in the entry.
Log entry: {"value": 25, "unit": "bar"}
